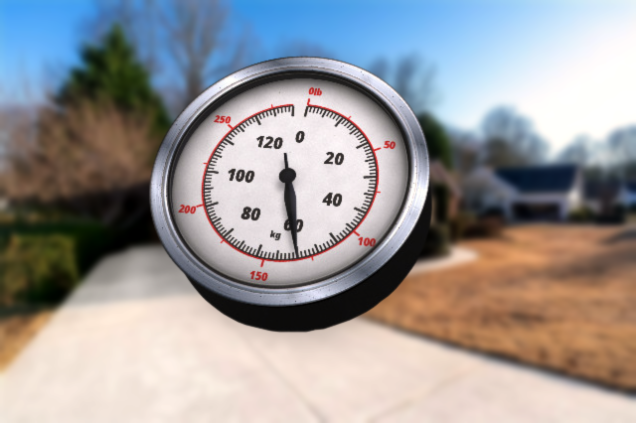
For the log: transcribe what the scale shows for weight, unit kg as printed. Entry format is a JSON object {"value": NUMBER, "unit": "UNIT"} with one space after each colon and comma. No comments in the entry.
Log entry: {"value": 60, "unit": "kg"}
